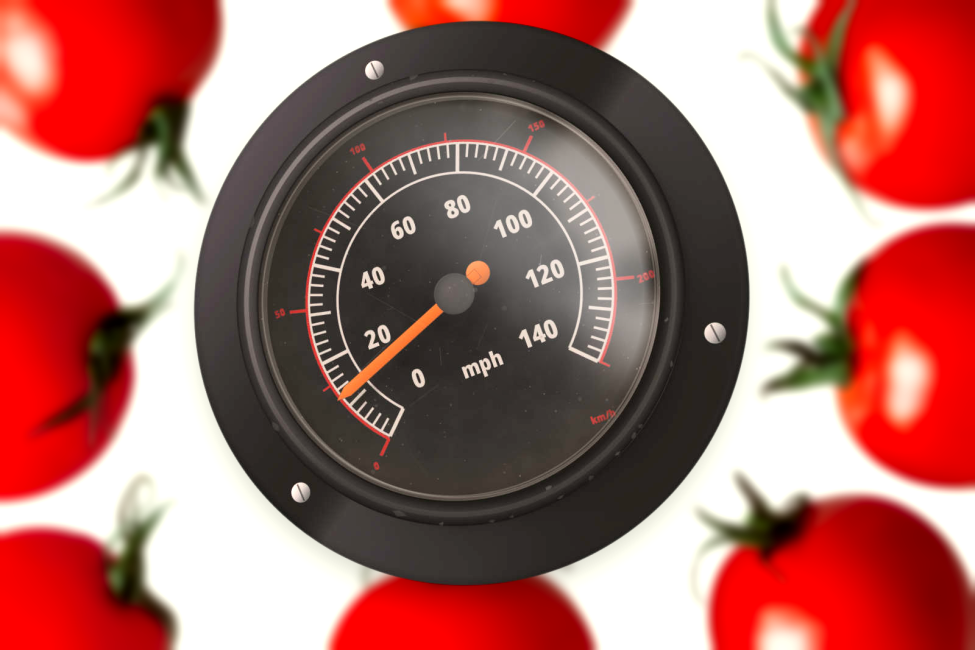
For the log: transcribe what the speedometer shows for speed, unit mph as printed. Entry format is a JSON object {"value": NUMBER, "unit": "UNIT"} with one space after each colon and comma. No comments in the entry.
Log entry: {"value": 12, "unit": "mph"}
